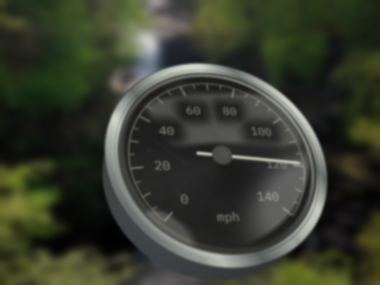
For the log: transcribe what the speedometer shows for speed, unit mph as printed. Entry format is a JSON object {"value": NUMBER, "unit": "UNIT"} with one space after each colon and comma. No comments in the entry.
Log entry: {"value": 120, "unit": "mph"}
